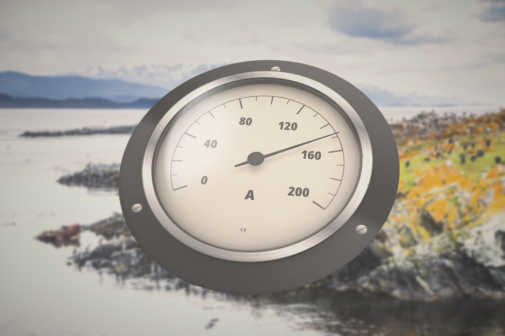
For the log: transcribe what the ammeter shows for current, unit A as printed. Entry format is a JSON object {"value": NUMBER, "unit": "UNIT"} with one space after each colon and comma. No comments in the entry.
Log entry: {"value": 150, "unit": "A"}
